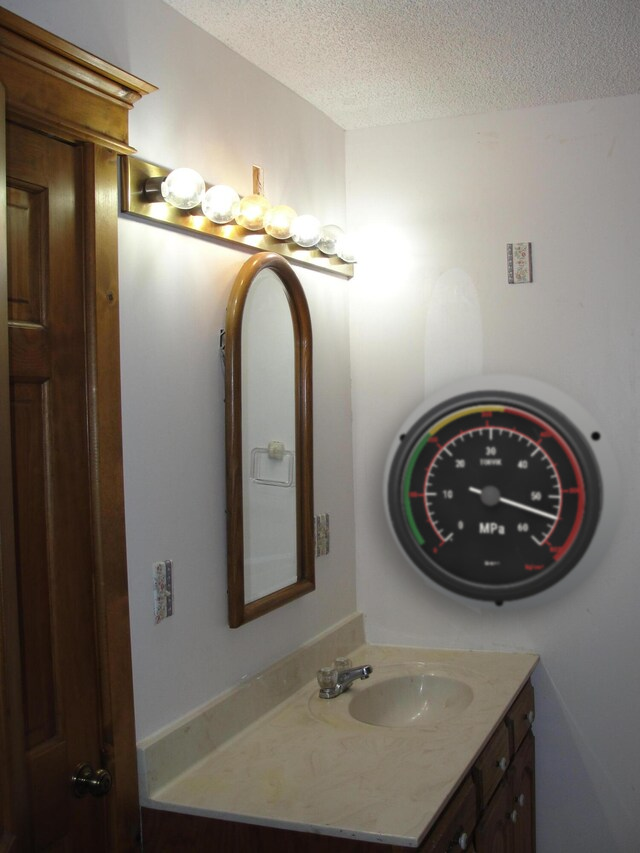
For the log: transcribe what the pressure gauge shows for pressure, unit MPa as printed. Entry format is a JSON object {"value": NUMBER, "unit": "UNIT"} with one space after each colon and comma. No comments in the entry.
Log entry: {"value": 54, "unit": "MPa"}
